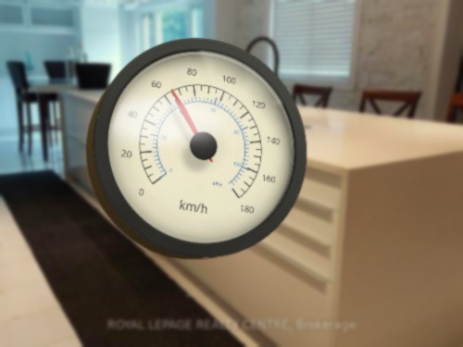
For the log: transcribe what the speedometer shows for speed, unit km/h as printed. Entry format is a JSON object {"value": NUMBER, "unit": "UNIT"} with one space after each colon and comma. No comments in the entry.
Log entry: {"value": 65, "unit": "km/h"}
